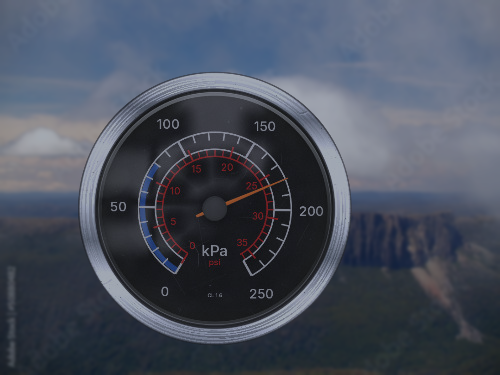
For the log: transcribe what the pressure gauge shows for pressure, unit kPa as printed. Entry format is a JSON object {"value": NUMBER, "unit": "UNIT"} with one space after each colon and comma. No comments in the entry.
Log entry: {"value": 180, "unit": "kPa"}
